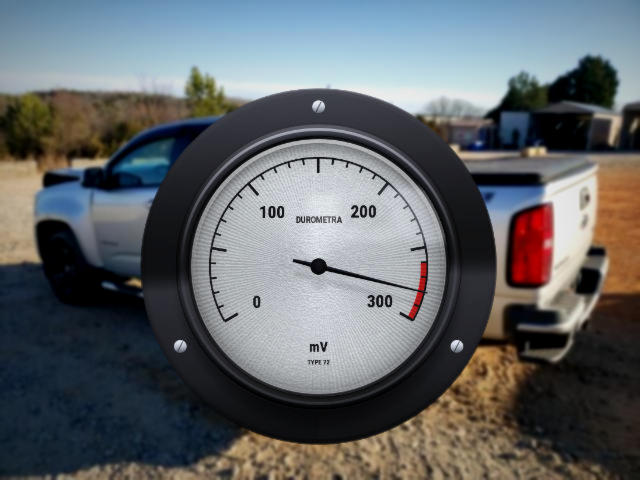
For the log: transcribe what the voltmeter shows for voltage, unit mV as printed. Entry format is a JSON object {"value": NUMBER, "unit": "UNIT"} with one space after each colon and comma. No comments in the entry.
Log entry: {"value": 280, "unit": "mV"}
